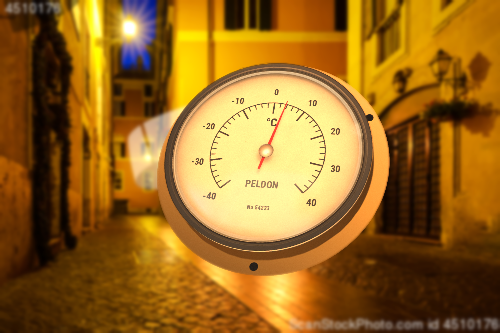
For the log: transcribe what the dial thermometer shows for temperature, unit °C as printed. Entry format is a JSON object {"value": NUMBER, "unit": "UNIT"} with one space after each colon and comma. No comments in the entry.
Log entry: {"value": 4, "unit": "°C"}
